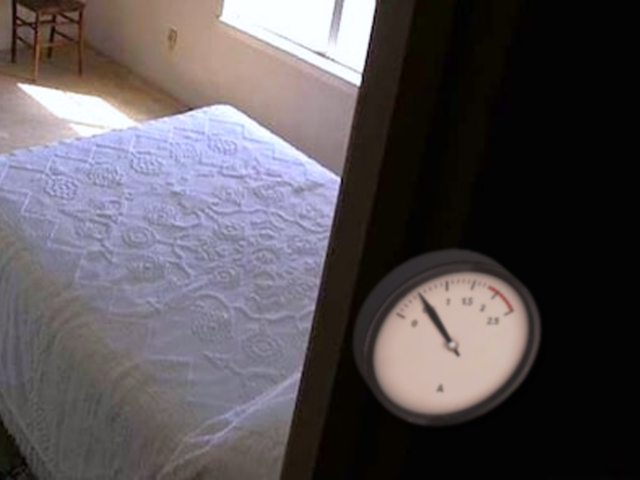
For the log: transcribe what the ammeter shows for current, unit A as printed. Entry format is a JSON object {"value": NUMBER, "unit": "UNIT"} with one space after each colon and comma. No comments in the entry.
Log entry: {"value": 0.5, "unit": "A"}
